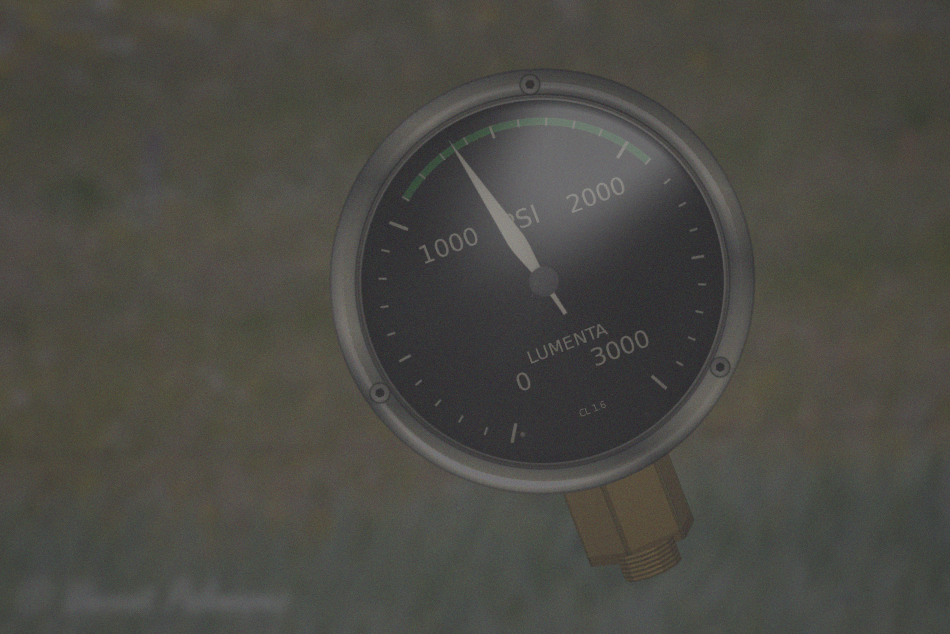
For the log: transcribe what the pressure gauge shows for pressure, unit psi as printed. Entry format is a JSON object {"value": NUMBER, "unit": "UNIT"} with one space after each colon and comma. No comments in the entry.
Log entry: {"value": 1350, "unit": "psi"}
